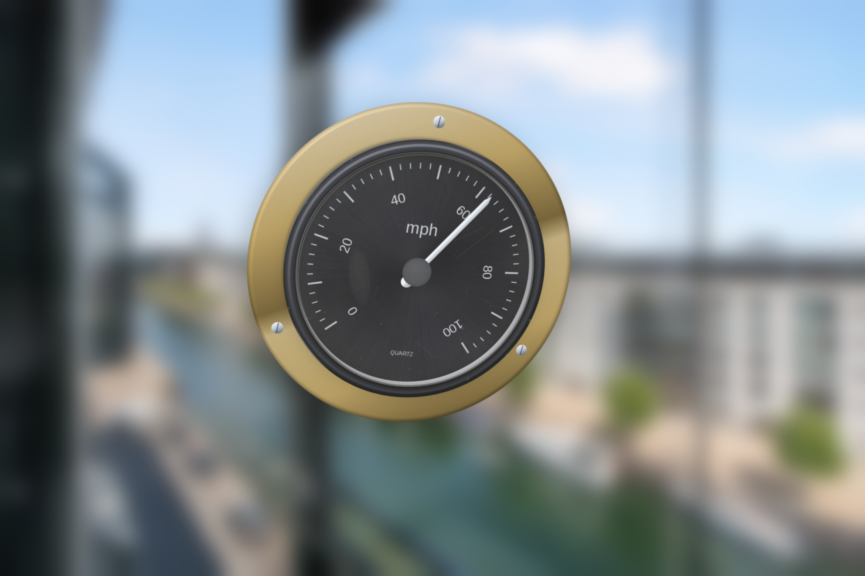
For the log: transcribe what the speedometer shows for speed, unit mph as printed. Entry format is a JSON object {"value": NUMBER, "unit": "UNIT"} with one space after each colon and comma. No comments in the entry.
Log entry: {"value": 62, "unit": "mph"}
